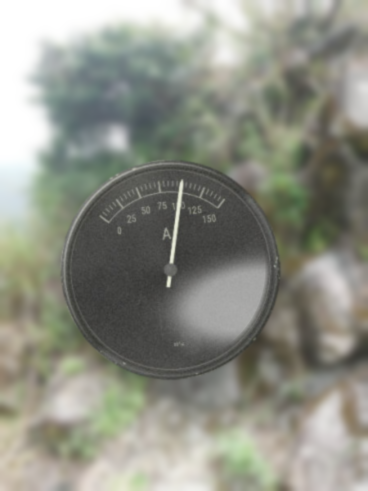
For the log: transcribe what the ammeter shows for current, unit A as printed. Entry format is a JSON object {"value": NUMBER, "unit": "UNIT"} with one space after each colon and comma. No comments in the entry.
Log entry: {"value": 100, "unit": "A"}
